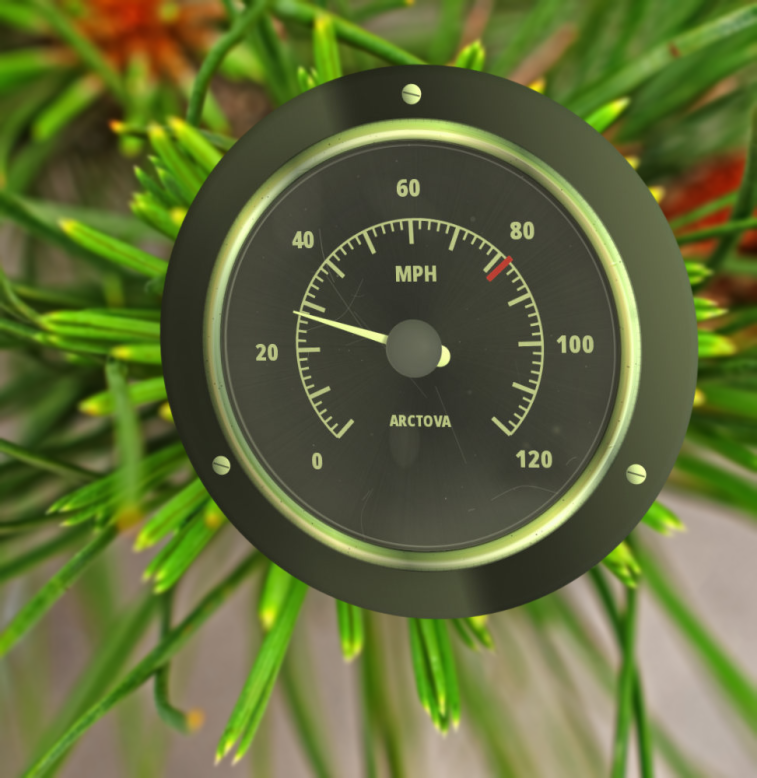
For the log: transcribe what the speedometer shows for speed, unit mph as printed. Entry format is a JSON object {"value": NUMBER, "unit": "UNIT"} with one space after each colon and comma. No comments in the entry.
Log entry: {"value": 28, "unit": "mph"}
